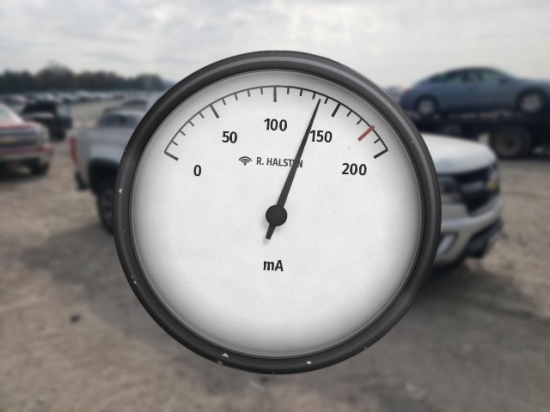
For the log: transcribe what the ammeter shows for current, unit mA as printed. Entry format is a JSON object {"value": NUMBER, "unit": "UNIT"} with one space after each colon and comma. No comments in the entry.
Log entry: {"value": 135, "unit": "mA"}
